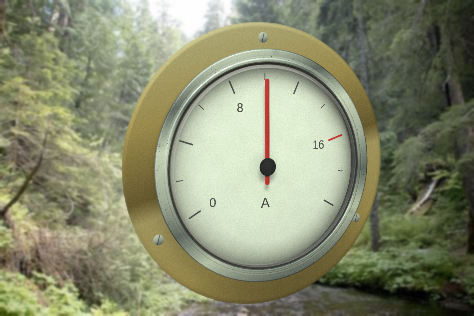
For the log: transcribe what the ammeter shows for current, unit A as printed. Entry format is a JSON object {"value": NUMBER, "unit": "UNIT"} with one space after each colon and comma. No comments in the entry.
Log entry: {"value": 10, "unit": "A"}
